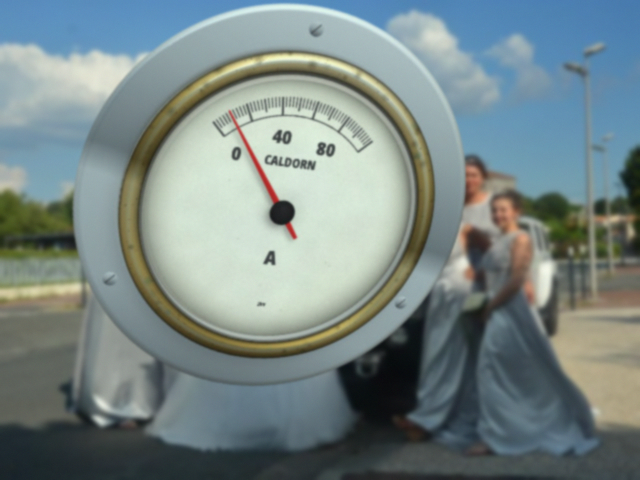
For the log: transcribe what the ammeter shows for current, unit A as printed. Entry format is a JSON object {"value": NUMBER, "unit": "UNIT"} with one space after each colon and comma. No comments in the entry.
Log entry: {"value": 10, "unit": "A"}
